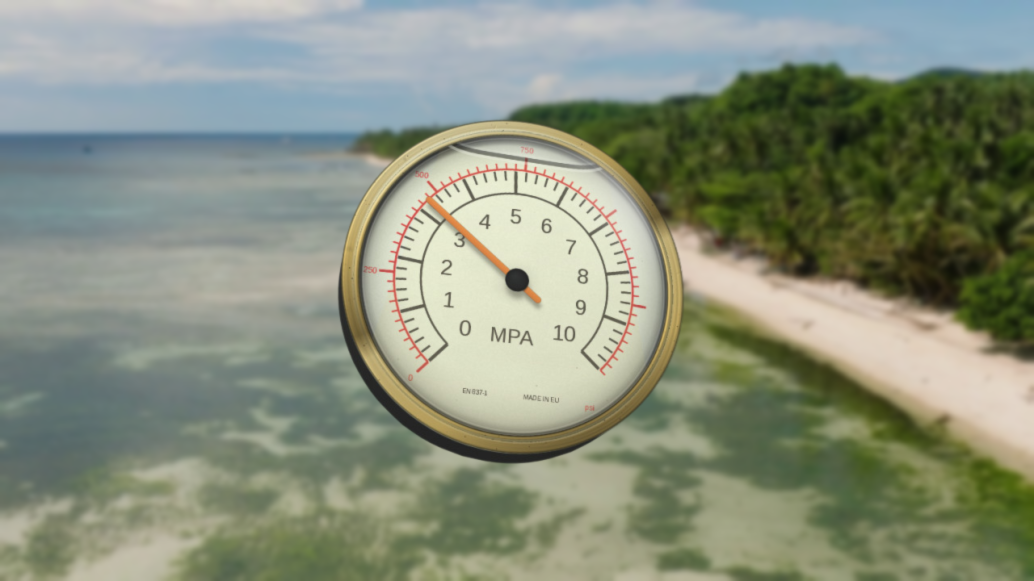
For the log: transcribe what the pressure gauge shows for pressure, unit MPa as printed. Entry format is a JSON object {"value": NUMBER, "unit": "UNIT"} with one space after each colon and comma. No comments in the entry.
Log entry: {"value": 3.2, "unit": "MPa"}
